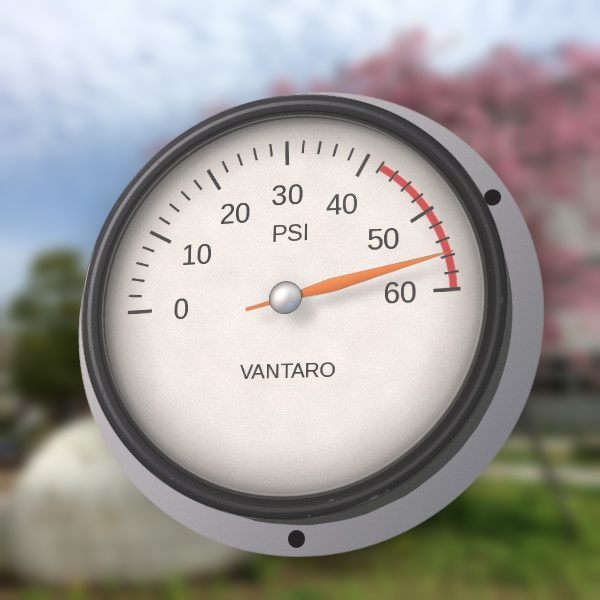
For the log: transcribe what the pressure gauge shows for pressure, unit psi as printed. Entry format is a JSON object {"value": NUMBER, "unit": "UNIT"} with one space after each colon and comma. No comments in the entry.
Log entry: {"value": 56, "unit": "psi"}
